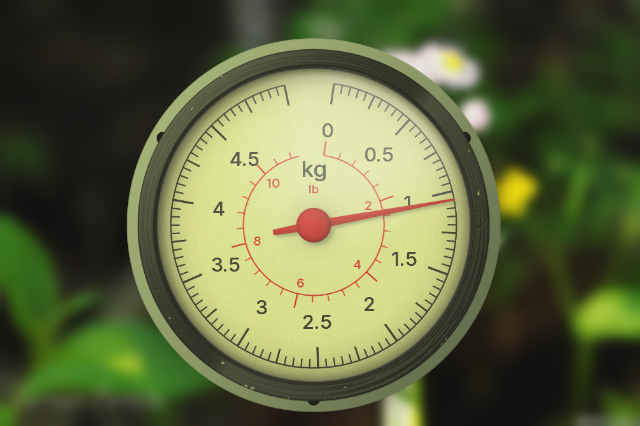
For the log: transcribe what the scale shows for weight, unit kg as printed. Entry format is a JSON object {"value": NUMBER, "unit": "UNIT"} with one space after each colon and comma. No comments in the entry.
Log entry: {"value": 1.05, "unit": "kg"}
